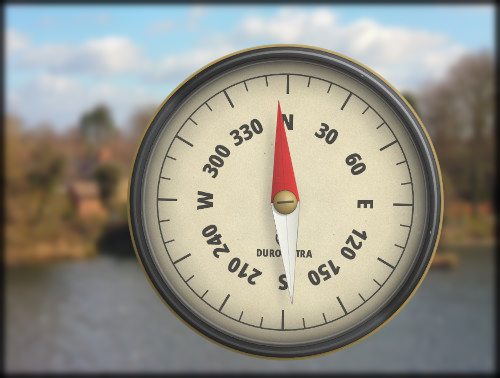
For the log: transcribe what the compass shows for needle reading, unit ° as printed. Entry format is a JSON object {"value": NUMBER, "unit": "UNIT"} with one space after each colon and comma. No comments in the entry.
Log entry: {"value": 355, "unit": "°"}
